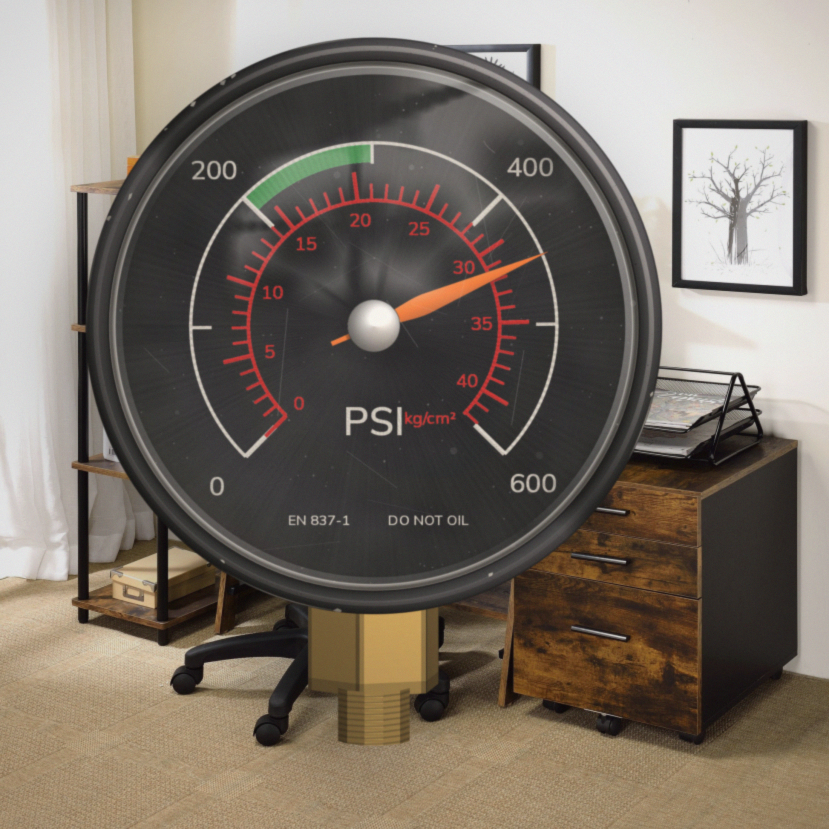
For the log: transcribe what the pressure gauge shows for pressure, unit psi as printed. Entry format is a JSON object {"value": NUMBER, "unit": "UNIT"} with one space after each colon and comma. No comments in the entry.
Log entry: {"value": 450, "unit": "psi"}
